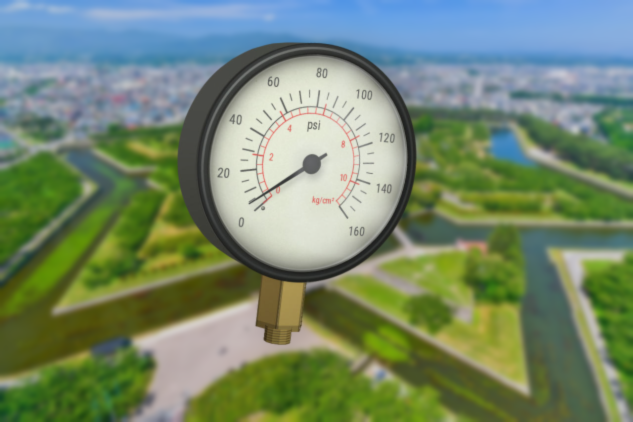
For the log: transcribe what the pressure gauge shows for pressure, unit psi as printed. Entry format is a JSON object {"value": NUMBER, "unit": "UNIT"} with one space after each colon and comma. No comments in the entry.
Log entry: {"value": 5, "unit": "psi"}
